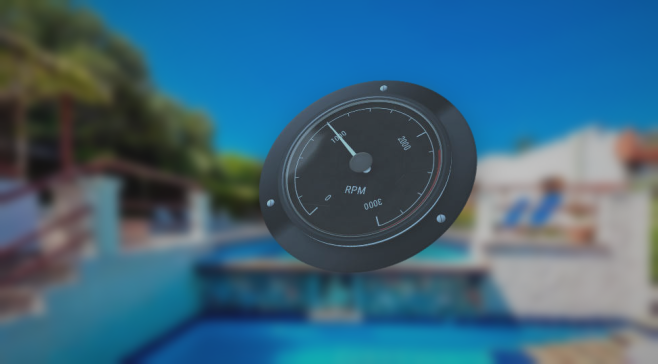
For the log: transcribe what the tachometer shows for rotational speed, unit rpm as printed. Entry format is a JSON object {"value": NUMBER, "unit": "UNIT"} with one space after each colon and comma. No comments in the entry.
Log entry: {"value": 1000, "unit": "rpm"}
